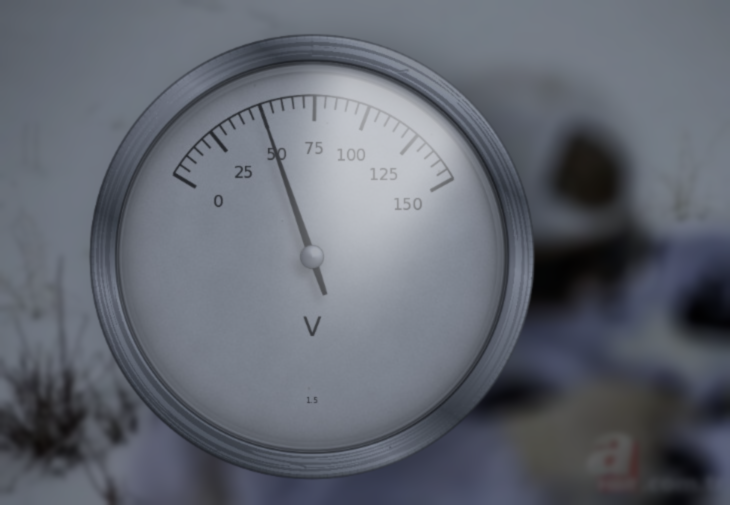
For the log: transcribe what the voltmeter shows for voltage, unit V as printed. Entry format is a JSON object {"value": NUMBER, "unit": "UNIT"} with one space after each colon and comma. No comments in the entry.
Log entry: {"value": 50, "unit": "V"}
